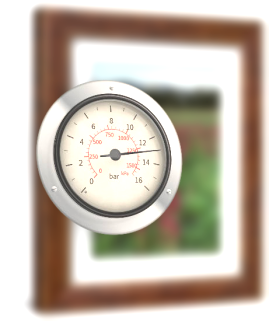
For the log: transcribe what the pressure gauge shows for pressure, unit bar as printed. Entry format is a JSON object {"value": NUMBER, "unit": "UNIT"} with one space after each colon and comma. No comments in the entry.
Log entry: {"value": 13, "unit": "bar"}
